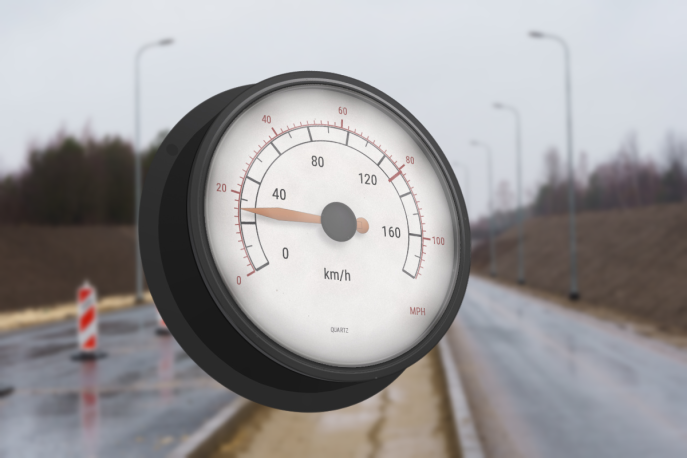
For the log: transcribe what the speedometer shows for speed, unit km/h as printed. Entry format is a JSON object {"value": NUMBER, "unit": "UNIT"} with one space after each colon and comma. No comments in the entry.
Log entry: {"value": 25, "unit": "km/h"}
